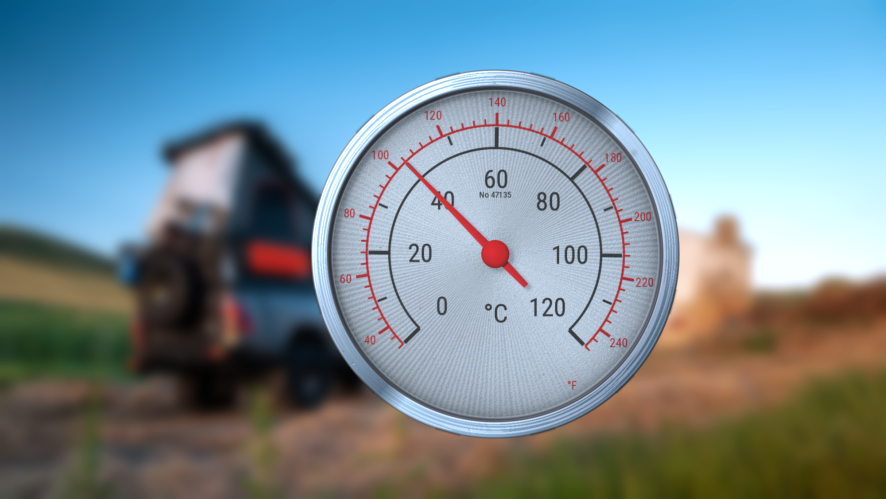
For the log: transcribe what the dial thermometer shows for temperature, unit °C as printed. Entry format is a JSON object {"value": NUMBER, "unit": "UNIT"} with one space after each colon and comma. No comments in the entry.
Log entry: {"value": 40, "unit": "°C"}
